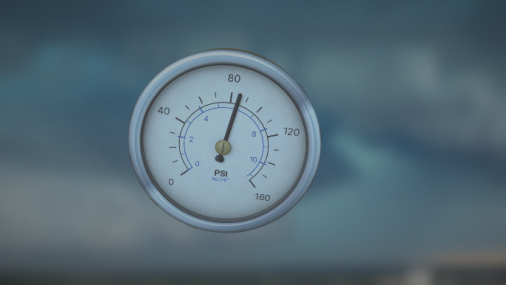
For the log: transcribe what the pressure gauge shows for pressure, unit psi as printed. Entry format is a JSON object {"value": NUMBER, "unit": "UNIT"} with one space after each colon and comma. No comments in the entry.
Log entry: {"value": 85, "unit": "psi"}
